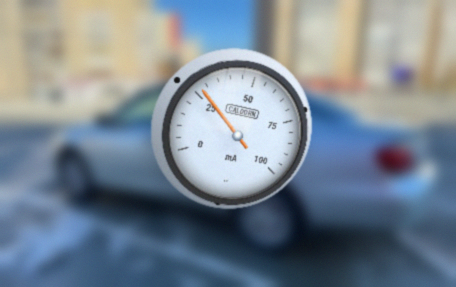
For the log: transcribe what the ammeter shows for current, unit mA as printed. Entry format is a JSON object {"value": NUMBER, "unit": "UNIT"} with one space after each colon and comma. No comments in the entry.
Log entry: {"value": 27.5, "unit": "mA"}
